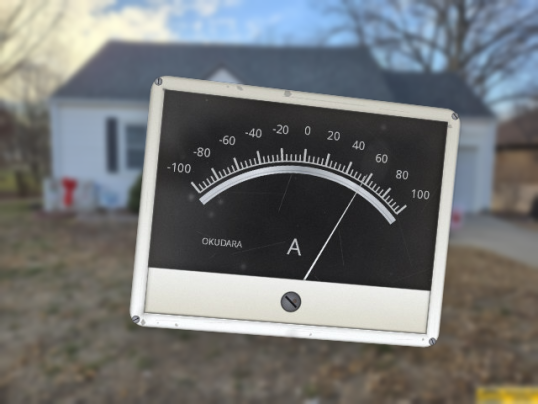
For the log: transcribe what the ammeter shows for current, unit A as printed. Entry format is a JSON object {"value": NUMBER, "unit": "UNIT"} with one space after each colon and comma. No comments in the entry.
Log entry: {"value": 56, "unit": "A"}
